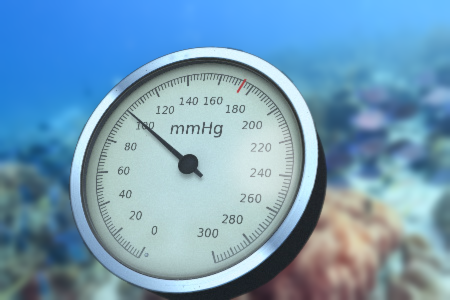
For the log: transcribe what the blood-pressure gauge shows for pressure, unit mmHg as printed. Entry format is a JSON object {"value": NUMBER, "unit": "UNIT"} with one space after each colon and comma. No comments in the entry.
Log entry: {"value": 100, "unit": "mmHg"}
